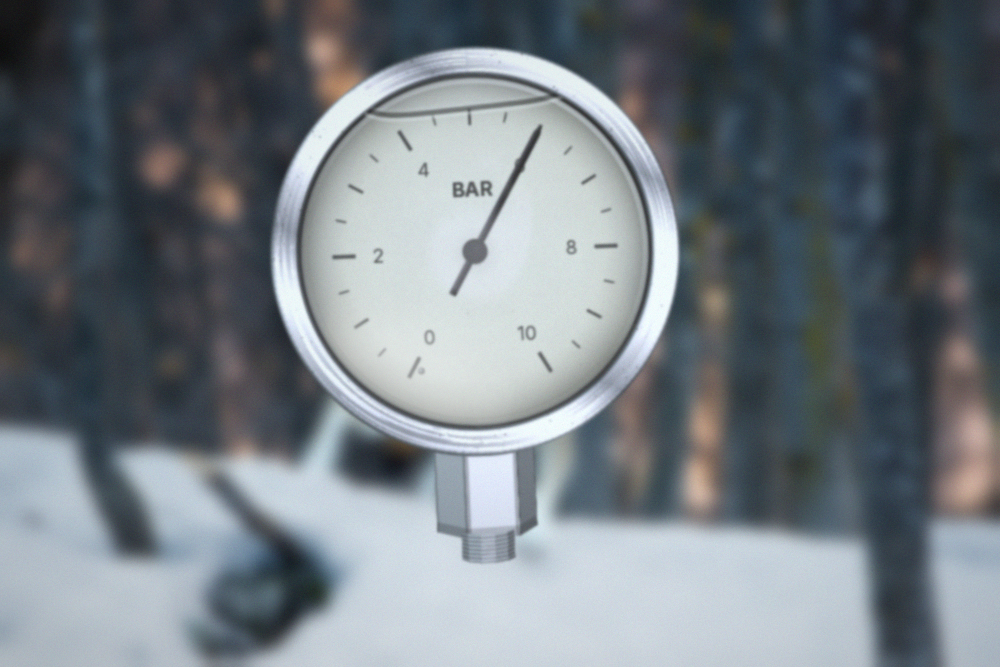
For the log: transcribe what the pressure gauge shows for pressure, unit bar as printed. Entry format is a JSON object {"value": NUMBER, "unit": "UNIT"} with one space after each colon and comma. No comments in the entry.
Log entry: {"value": 6, "unit": "bar"}
